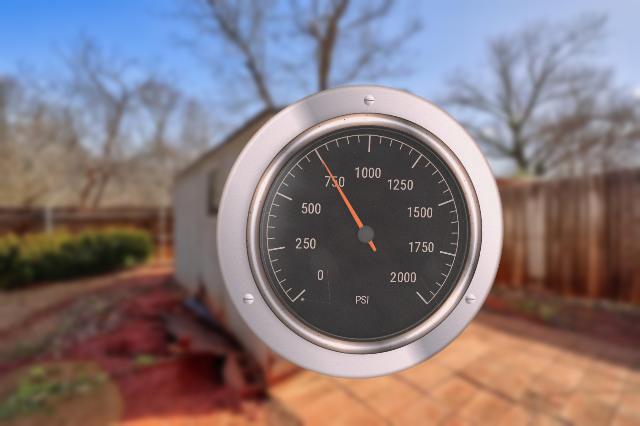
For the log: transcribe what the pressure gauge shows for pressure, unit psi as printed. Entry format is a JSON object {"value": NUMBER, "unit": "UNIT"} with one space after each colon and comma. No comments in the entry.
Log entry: {"value": 750, "unit": "psi"}
